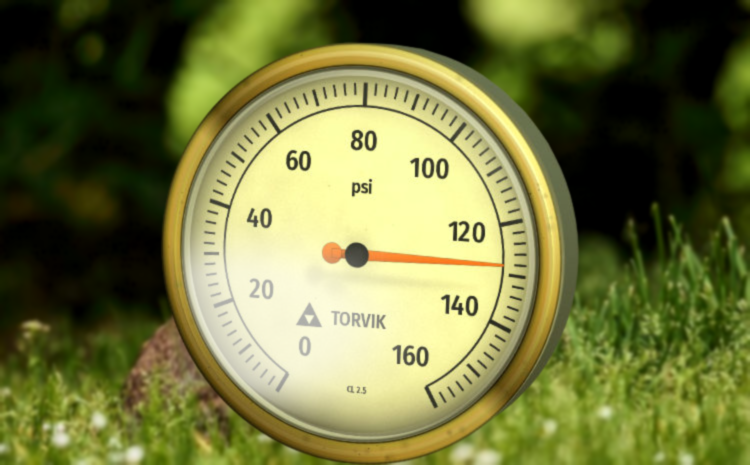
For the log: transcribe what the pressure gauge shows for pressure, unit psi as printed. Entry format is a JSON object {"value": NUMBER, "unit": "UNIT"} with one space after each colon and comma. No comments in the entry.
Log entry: {"value": 128, "unit": "psi"}
